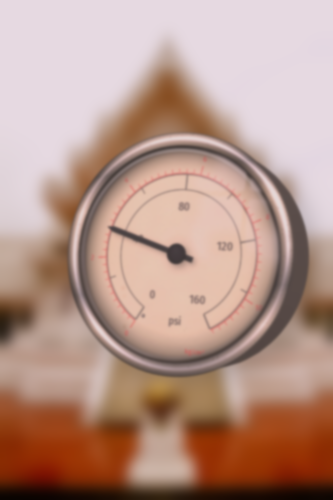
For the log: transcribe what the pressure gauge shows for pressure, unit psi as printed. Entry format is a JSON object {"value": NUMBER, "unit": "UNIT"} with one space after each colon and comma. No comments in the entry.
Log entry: {"value": 40, "unit": "psi"}
